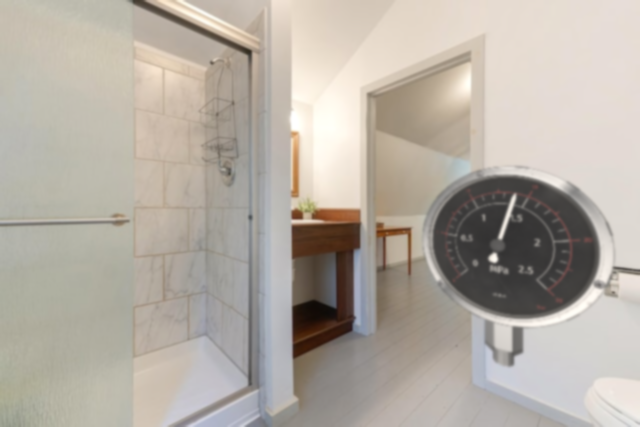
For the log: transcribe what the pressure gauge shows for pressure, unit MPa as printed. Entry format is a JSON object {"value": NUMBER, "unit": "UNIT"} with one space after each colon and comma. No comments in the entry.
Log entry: {"value": 1.4, "unit": "MPa"}
